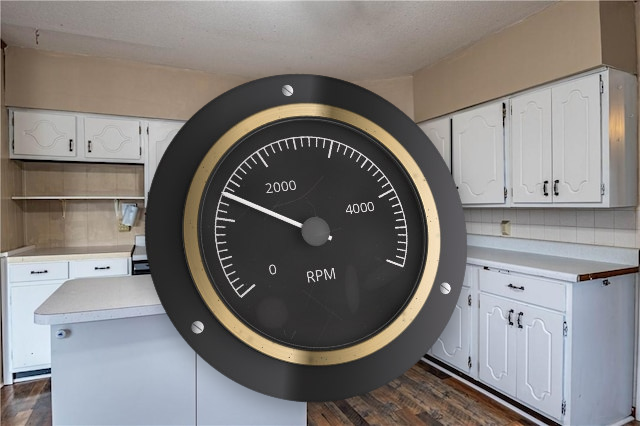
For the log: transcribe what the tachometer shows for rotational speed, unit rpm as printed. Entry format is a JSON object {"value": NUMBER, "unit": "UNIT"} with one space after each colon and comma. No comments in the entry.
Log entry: {"value": 1300, "unit": "rpm"}
